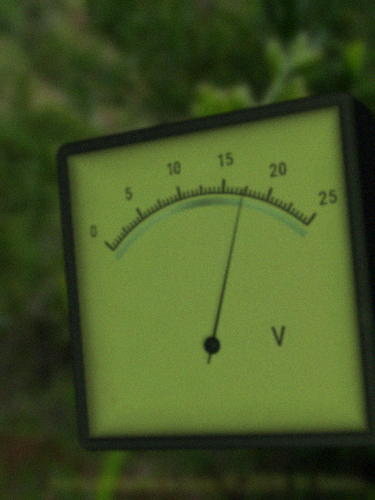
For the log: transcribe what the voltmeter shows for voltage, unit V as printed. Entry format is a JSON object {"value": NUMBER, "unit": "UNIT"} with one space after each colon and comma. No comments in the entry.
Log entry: {"value": 17.5, "unit": "V"}
